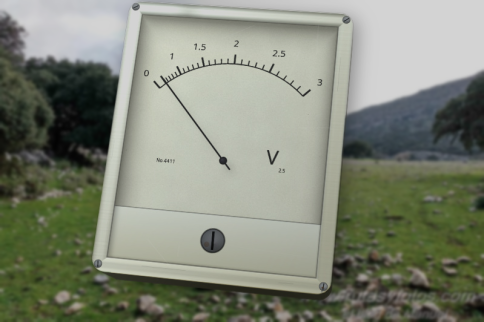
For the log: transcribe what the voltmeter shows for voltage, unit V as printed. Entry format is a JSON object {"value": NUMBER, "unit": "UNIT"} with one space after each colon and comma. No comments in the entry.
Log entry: {"value": 0.5, "unit": "V"}
